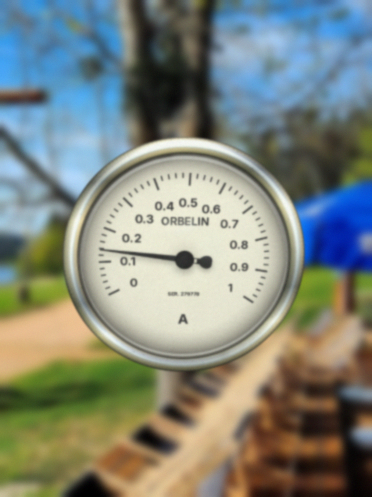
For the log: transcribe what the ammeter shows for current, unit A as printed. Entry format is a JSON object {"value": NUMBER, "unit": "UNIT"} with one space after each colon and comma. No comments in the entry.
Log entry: {"value": 0.14, "unit": "A"}
